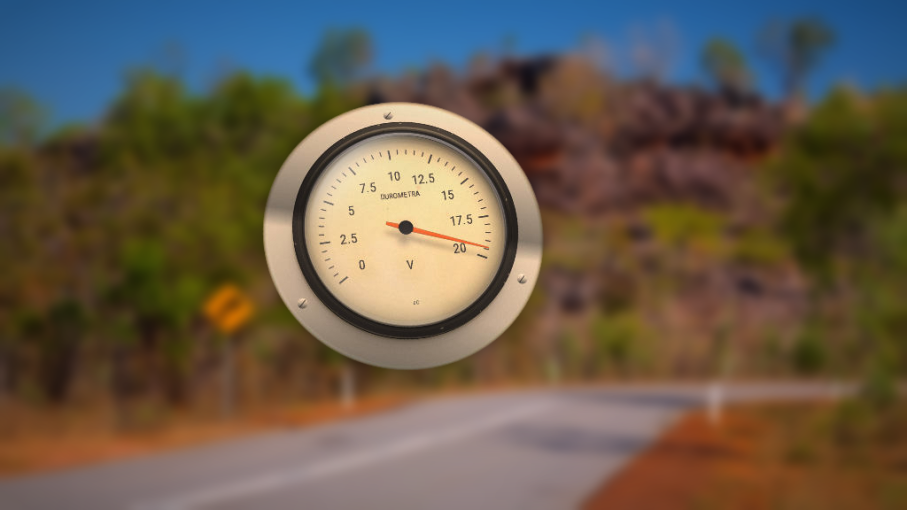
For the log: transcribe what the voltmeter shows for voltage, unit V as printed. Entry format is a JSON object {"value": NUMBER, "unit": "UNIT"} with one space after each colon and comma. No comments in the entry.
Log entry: {"value": 19.5, "unit": "V"}
